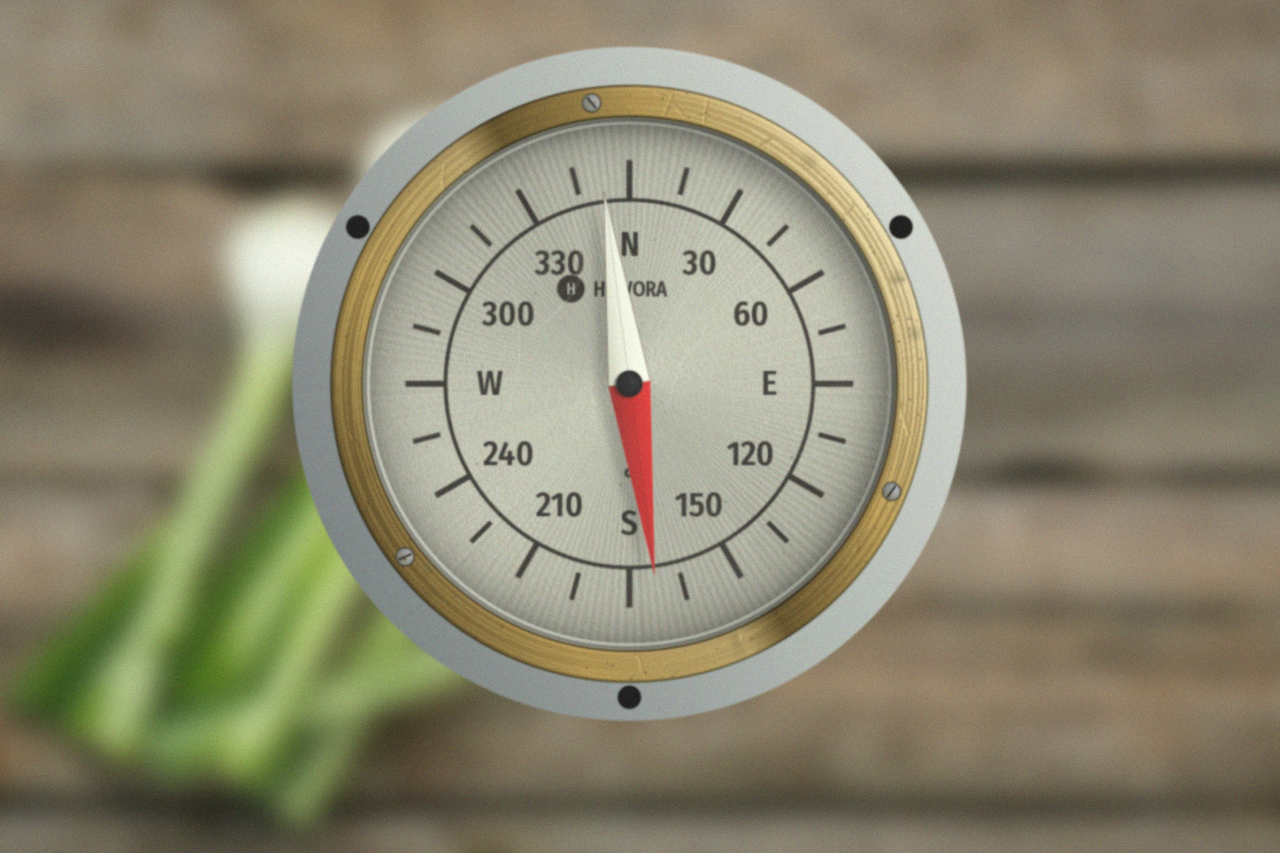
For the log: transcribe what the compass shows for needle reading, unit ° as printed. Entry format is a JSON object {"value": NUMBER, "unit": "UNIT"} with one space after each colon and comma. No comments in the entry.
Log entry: {"value": 172.5, "unit": "°"}
